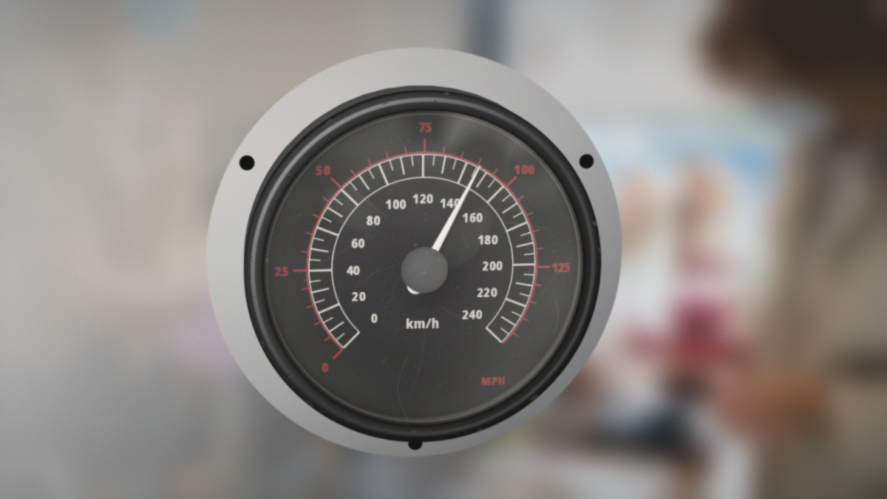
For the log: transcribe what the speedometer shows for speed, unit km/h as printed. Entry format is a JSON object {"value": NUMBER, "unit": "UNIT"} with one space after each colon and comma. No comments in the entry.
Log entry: {"value": 145, "unit": "km/h"}
